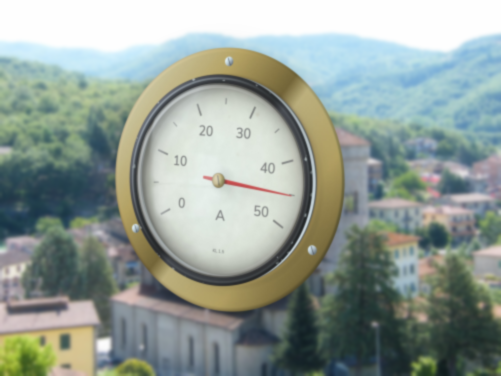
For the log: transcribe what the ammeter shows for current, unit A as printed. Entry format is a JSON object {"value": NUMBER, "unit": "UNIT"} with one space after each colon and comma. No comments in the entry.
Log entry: {"value": 45, "unit": "A"}
